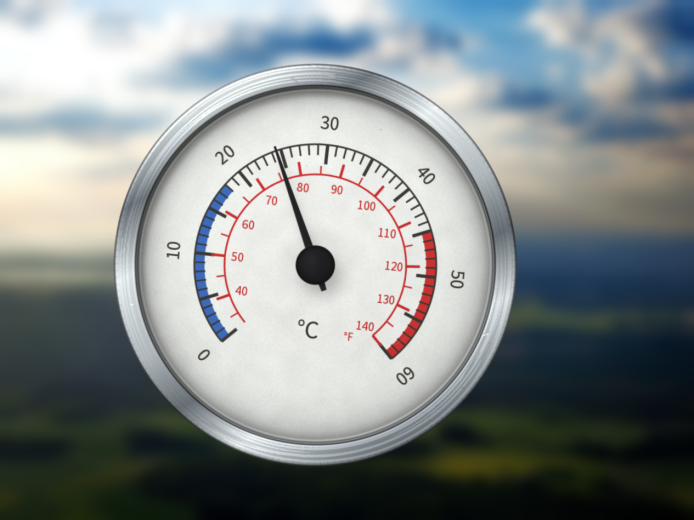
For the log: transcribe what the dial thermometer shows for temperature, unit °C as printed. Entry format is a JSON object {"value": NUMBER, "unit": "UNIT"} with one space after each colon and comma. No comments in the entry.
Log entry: {"value": 24.5, "unit": "°C"}
